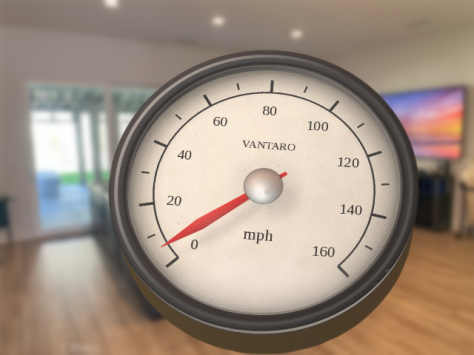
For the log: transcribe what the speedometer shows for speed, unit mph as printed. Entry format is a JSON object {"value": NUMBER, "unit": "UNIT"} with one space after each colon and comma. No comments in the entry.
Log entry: {"value": 5, "unit": "mph"}
